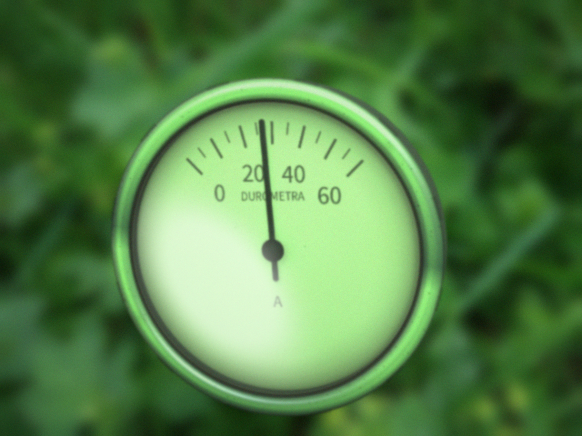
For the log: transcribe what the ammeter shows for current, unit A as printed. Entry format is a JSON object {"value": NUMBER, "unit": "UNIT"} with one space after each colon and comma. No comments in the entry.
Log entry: {"value": 27.5, "unit": "A"}
